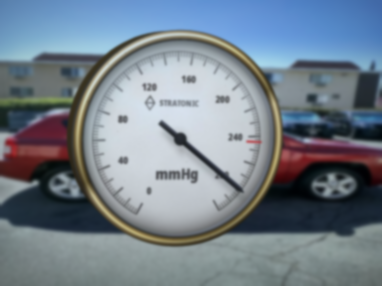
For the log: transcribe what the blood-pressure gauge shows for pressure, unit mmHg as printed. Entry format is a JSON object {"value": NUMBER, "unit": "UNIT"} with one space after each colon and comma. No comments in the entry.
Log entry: {"value": 280, "unit": "mmHg"}
